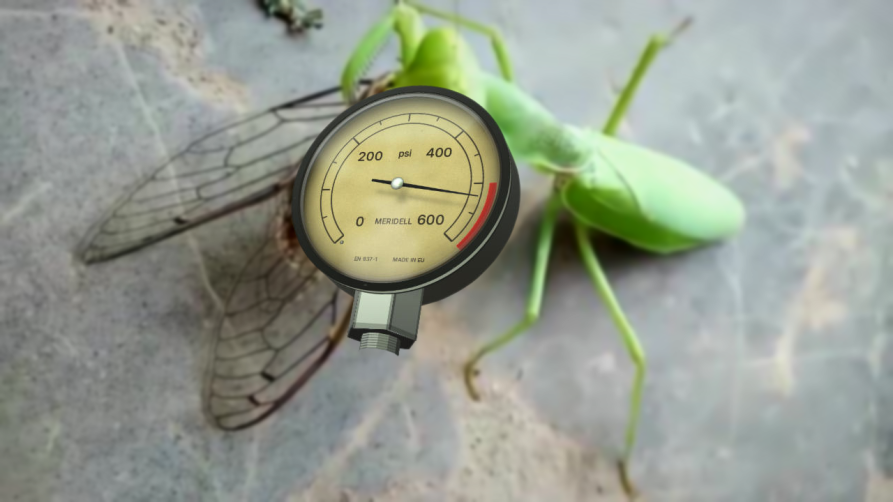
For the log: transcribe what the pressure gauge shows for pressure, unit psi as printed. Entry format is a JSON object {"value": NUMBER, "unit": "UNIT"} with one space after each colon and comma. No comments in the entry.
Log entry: {"value": 525, "unit": "psi"}
